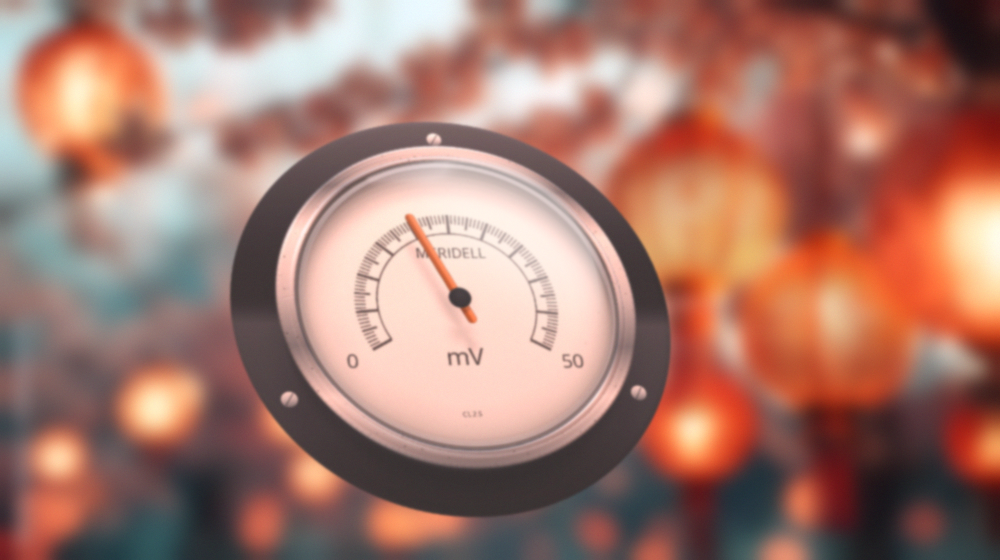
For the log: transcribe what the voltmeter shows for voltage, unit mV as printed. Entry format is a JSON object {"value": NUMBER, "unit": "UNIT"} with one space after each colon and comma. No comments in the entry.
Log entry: {"value": 20, "unit": "mV"}
